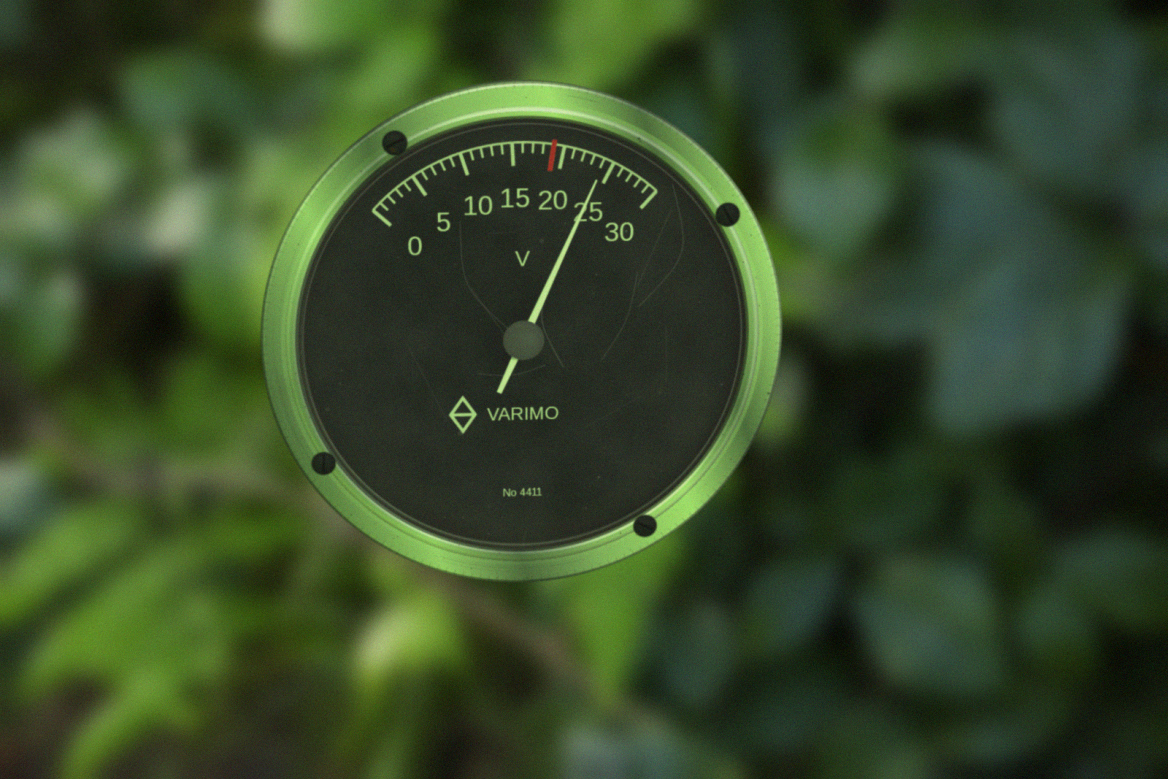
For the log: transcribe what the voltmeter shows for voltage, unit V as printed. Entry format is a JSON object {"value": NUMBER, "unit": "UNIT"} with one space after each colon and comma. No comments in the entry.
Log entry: {"value": 24, "unit": "V"}
